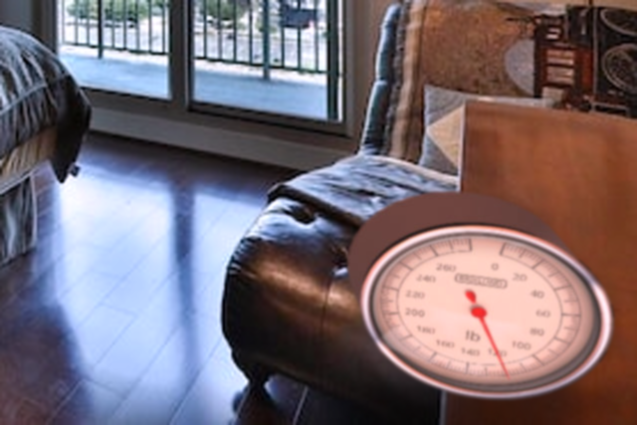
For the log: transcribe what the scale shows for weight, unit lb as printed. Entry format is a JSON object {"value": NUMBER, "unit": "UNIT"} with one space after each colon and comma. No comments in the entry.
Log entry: {"value": 120, "unit": "lb"}
